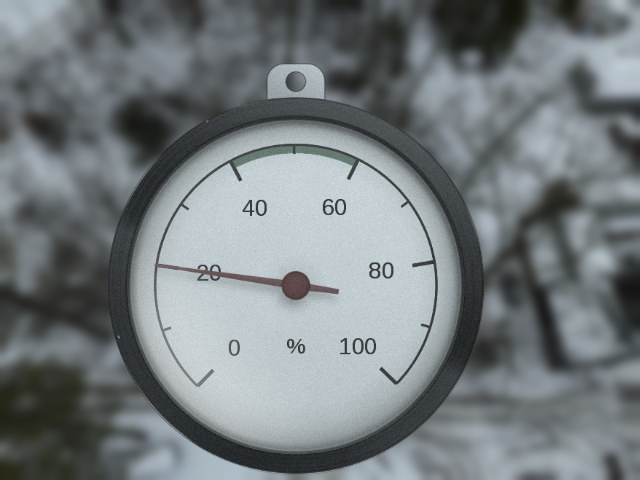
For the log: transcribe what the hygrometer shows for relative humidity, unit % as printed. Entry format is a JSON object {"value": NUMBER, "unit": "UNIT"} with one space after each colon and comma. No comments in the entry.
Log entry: {"value": 20, "unit": "%"}
